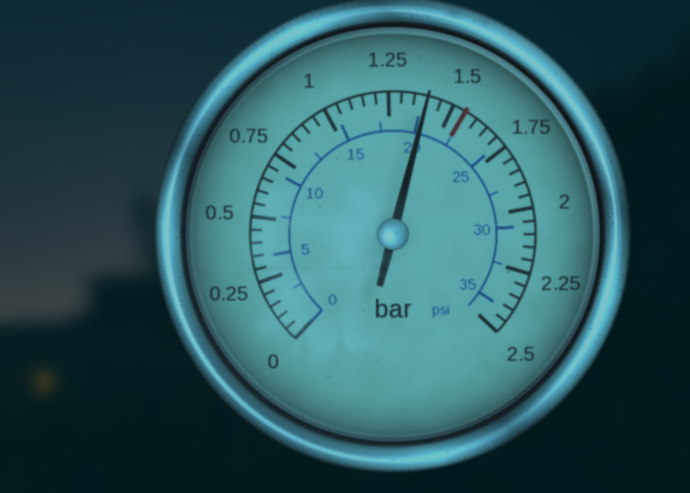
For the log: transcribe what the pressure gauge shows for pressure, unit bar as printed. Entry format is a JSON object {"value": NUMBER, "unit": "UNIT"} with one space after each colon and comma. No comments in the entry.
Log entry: {"value": 1.4, "unit": "bar"}
